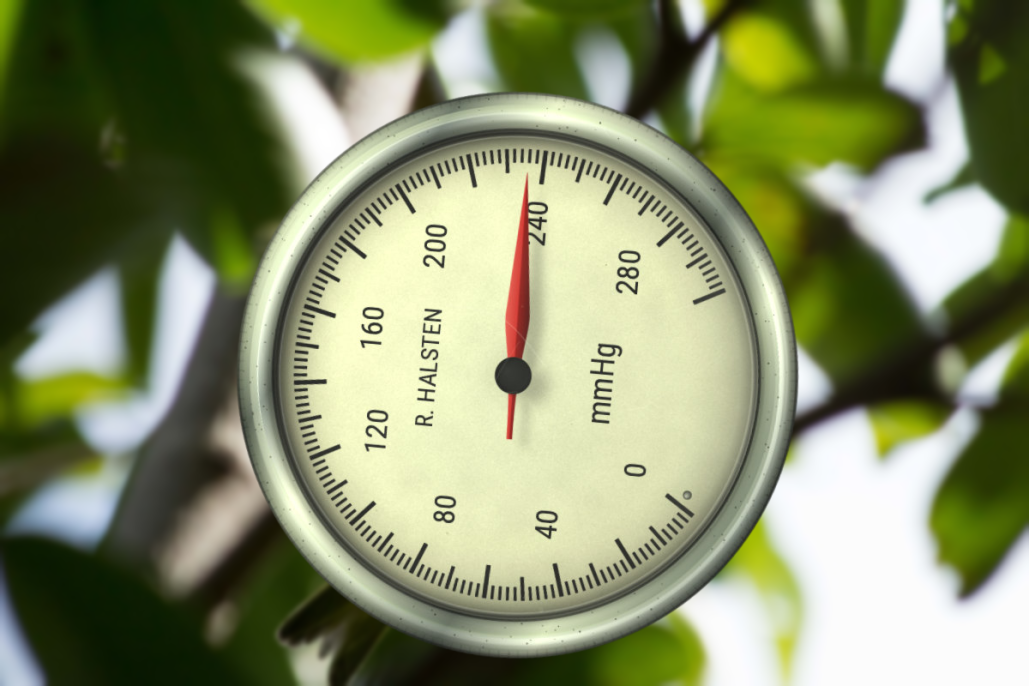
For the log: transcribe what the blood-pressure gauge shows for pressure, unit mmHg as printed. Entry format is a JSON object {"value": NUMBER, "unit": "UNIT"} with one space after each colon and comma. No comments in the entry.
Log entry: {"value": 236, "unit": "mmHg"}
